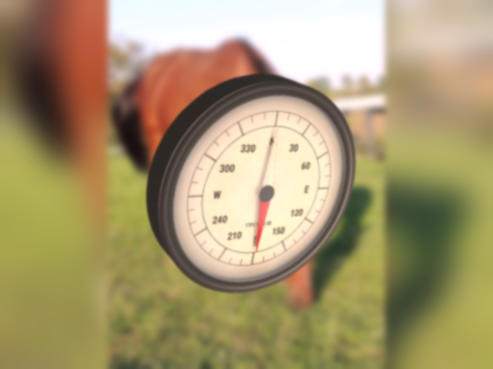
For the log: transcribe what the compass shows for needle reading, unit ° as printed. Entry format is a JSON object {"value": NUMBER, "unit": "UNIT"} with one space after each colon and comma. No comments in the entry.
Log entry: {"value": 180, "unit": "°"}
